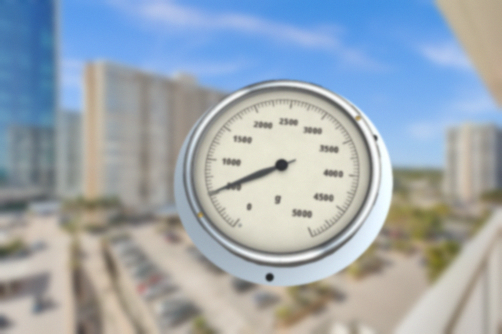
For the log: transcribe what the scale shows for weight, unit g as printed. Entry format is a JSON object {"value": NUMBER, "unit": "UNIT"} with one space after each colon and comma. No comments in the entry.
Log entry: {"value": 500, "unit": "g"}
